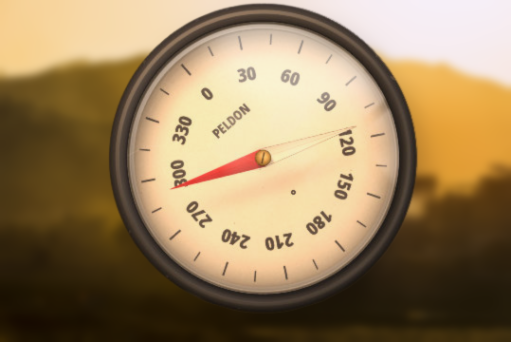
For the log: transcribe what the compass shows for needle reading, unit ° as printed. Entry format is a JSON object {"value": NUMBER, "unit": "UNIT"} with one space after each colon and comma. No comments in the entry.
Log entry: {"value": 292.5, "unit": "°"}
